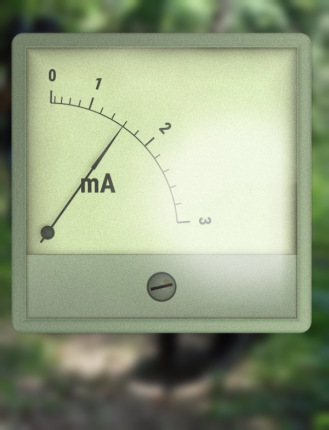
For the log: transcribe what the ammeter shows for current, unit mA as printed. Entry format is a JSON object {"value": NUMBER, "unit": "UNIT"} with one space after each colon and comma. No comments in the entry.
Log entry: {"value": 1.6, "unit": "mA"}
